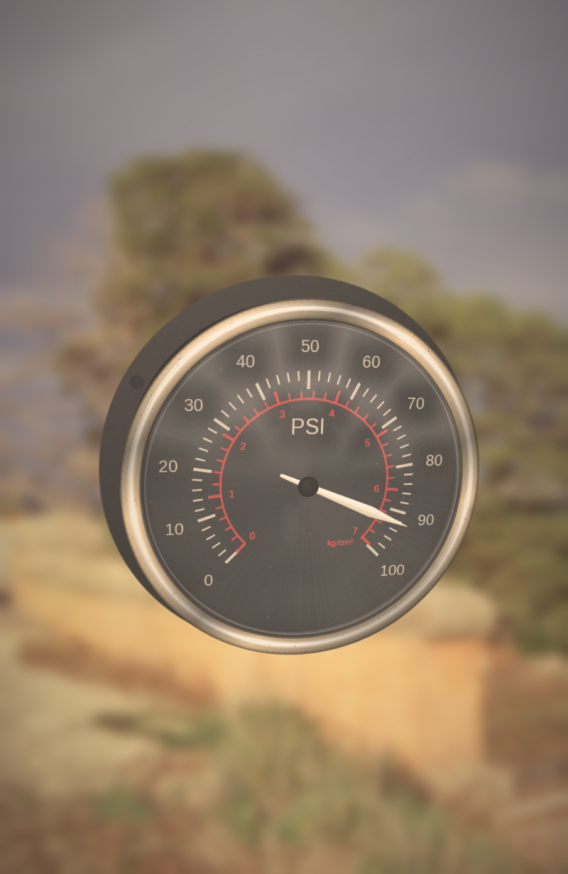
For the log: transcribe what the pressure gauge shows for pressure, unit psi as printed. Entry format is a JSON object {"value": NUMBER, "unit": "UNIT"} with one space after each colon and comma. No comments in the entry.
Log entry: {"value": 92, "unit": "psi"}
